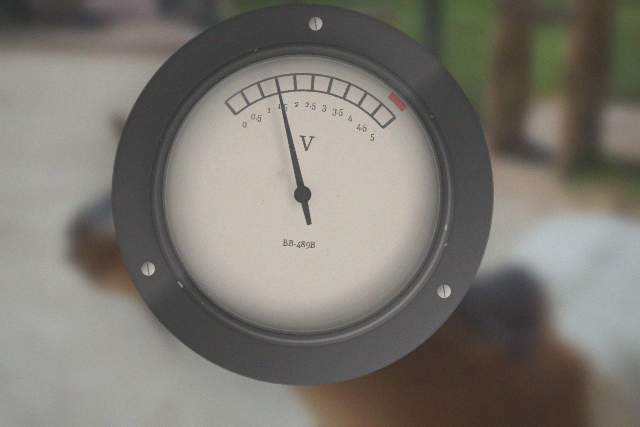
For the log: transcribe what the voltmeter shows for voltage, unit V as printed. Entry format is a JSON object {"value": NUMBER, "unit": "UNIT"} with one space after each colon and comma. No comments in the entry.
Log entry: {"value": 1.5, "unit": "V"}
